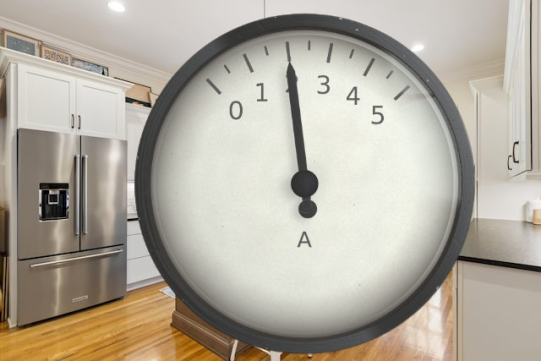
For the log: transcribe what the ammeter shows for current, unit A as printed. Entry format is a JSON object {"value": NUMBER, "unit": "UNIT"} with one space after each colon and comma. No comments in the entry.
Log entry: {"value": 2, "unit": "A"}
